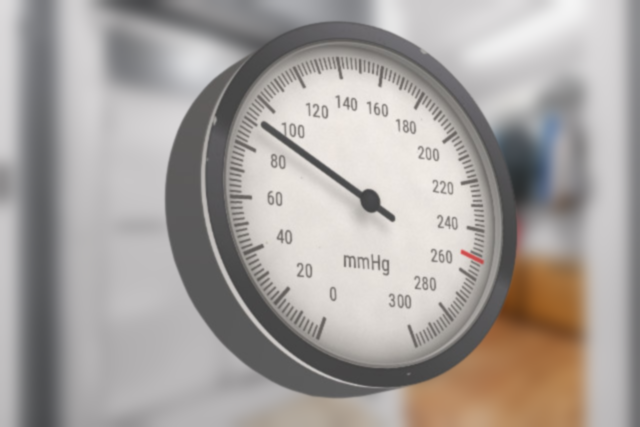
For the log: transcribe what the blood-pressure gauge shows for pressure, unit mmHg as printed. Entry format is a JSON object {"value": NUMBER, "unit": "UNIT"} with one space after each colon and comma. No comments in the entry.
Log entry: {"value": 90, "unit": "mmHg"}
